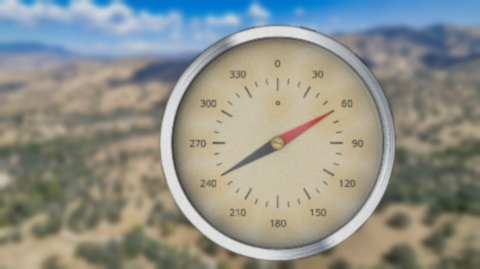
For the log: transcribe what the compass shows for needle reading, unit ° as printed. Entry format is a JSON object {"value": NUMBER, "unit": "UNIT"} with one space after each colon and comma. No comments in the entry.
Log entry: {"value": 60, "unit": "°"}
